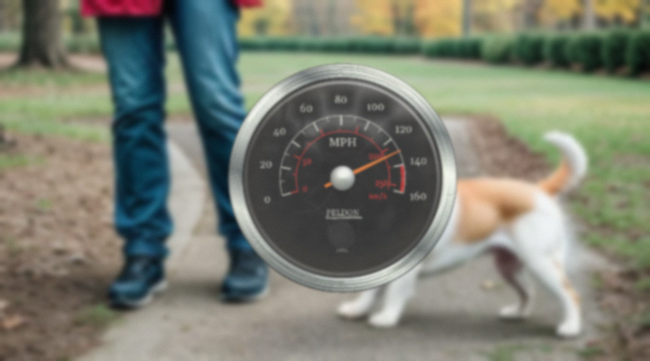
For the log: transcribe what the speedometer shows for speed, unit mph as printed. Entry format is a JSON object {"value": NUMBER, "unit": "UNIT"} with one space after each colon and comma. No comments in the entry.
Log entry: {"value": 130, "unit": "mph"}
